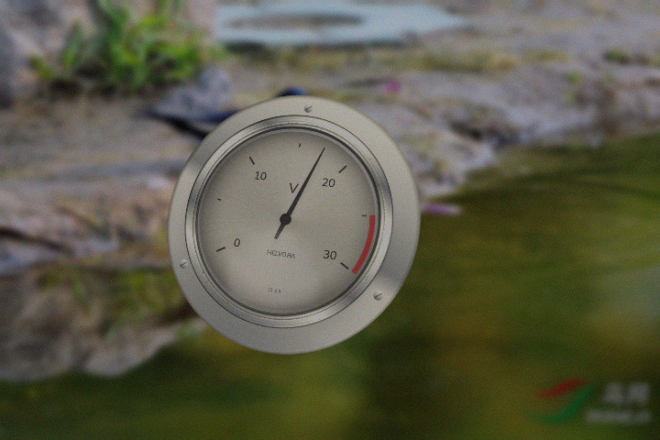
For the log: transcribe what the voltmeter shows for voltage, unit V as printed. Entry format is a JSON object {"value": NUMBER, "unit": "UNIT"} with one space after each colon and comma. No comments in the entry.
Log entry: {"value": 17.5, "unit": "V"}
